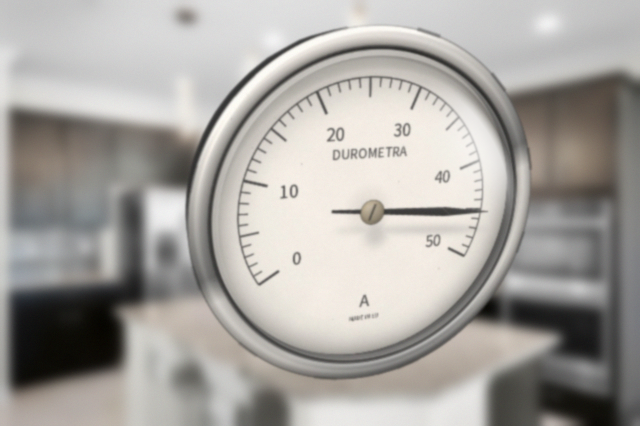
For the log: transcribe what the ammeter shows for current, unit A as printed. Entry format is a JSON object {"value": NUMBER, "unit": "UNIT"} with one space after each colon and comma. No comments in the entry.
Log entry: {"value": 45, "unit": "A"}
